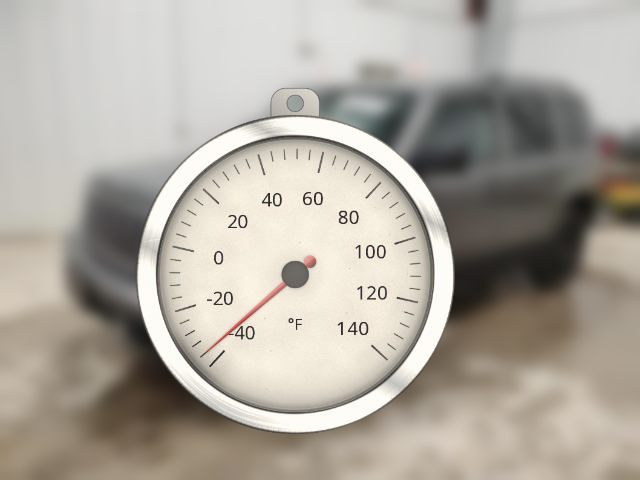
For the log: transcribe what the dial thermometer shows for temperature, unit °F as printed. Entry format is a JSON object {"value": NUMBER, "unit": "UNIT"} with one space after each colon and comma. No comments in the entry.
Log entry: {"value": -36, "unit": "°F"}
